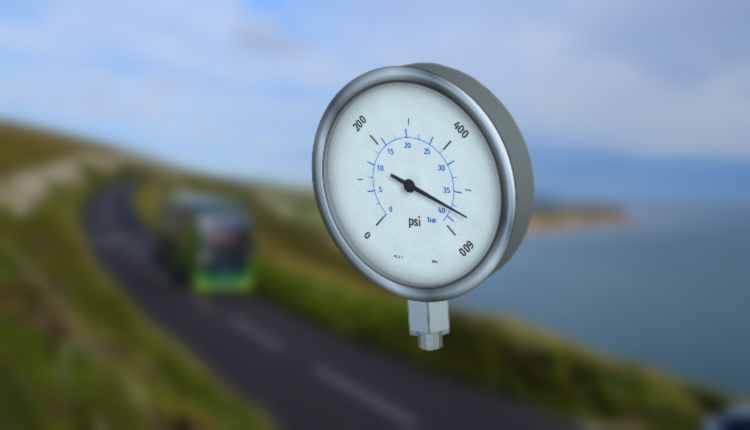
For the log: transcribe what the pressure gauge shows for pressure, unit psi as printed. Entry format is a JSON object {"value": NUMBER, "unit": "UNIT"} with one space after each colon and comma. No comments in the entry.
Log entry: {"value": 550, "unit": "psi"}
